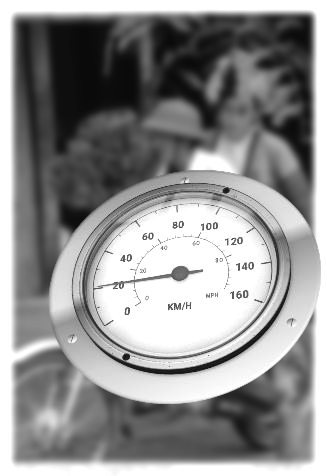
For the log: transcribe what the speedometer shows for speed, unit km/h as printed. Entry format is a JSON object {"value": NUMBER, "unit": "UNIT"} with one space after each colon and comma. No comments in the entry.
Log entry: {"value": 20, "unit": "km/h"}
